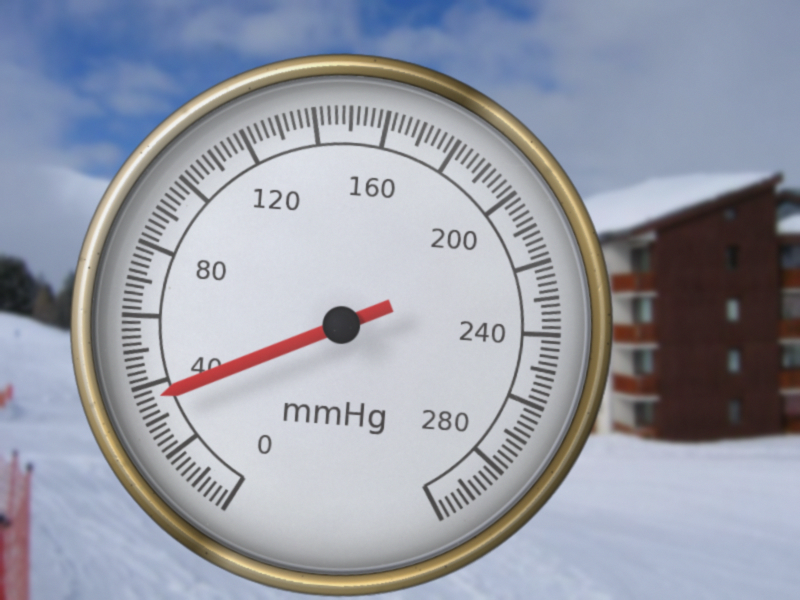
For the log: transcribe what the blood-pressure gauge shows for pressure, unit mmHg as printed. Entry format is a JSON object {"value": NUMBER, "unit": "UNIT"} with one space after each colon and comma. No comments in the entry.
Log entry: {"value": 36, "unit": "mmHg"}
